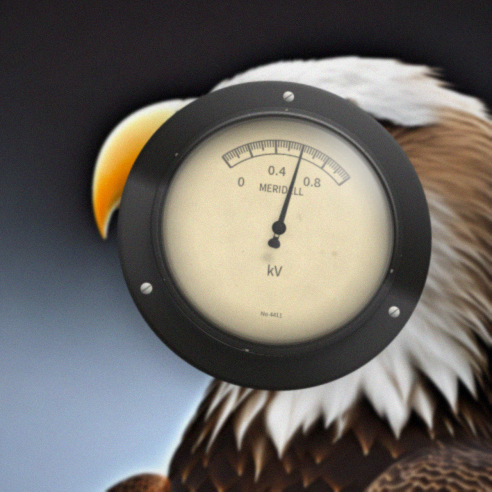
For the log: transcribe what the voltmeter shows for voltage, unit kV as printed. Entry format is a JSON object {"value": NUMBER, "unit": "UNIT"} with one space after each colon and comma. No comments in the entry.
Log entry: {"value": 0.6, "unit": "kV"}
